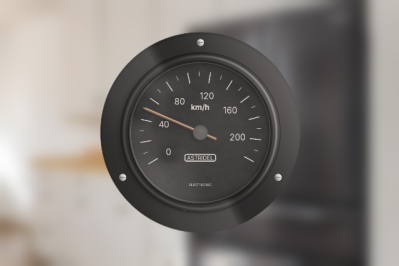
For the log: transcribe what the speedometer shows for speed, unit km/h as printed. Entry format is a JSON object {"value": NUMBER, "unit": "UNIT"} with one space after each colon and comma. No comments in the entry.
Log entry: {"value": 50, "unit": "km/h"}
